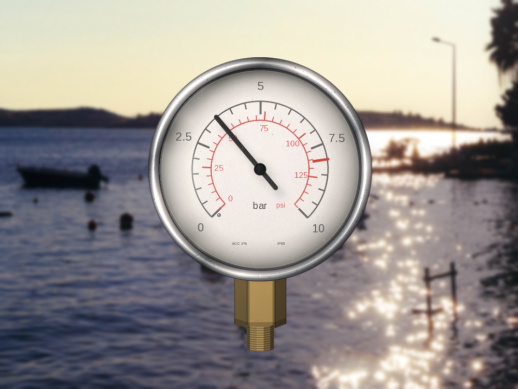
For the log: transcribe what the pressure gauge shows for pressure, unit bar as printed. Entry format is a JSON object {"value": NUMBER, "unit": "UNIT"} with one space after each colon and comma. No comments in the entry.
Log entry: {"value": 3.5, "unit": "bar"}
